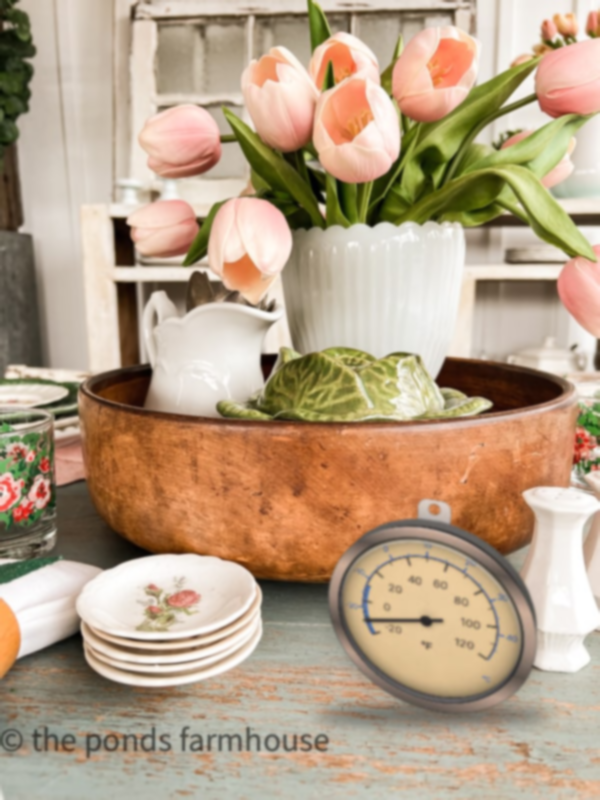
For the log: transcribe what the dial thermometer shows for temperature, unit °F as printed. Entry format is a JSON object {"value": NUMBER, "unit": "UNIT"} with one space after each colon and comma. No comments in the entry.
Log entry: {"value": -10, "unit": "°F"}
